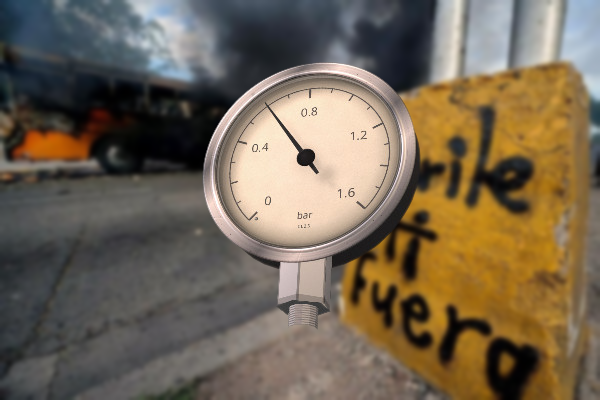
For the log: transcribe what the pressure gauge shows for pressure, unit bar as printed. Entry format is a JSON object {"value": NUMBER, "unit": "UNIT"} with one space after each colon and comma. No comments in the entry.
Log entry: {"value": 0.6, "unit": "bar"}
